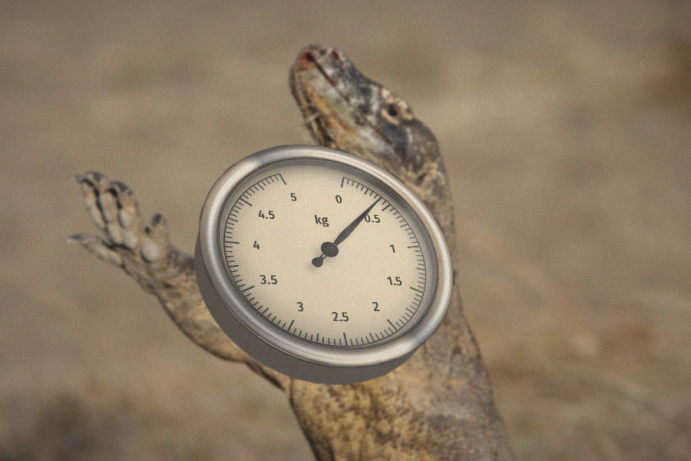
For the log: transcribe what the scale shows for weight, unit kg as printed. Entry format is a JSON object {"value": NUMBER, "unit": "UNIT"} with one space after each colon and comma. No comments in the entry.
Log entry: {"value": 0.4, "unit": "kg"}
